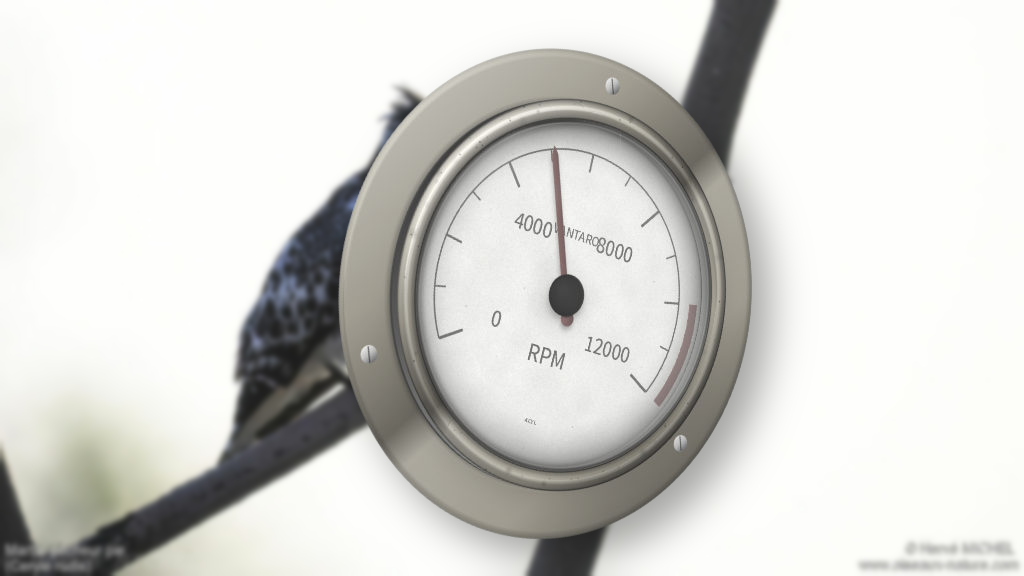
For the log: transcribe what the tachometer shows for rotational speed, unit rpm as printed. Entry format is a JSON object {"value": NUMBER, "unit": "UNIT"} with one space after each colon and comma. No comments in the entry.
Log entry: {"value": 5000, "unit": "rpm"}
